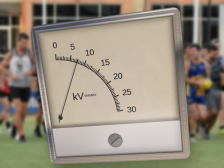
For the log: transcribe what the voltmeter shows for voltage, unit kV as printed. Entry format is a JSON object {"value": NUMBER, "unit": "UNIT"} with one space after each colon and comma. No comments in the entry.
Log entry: {"value": 7.5, "unit": "kV"}
